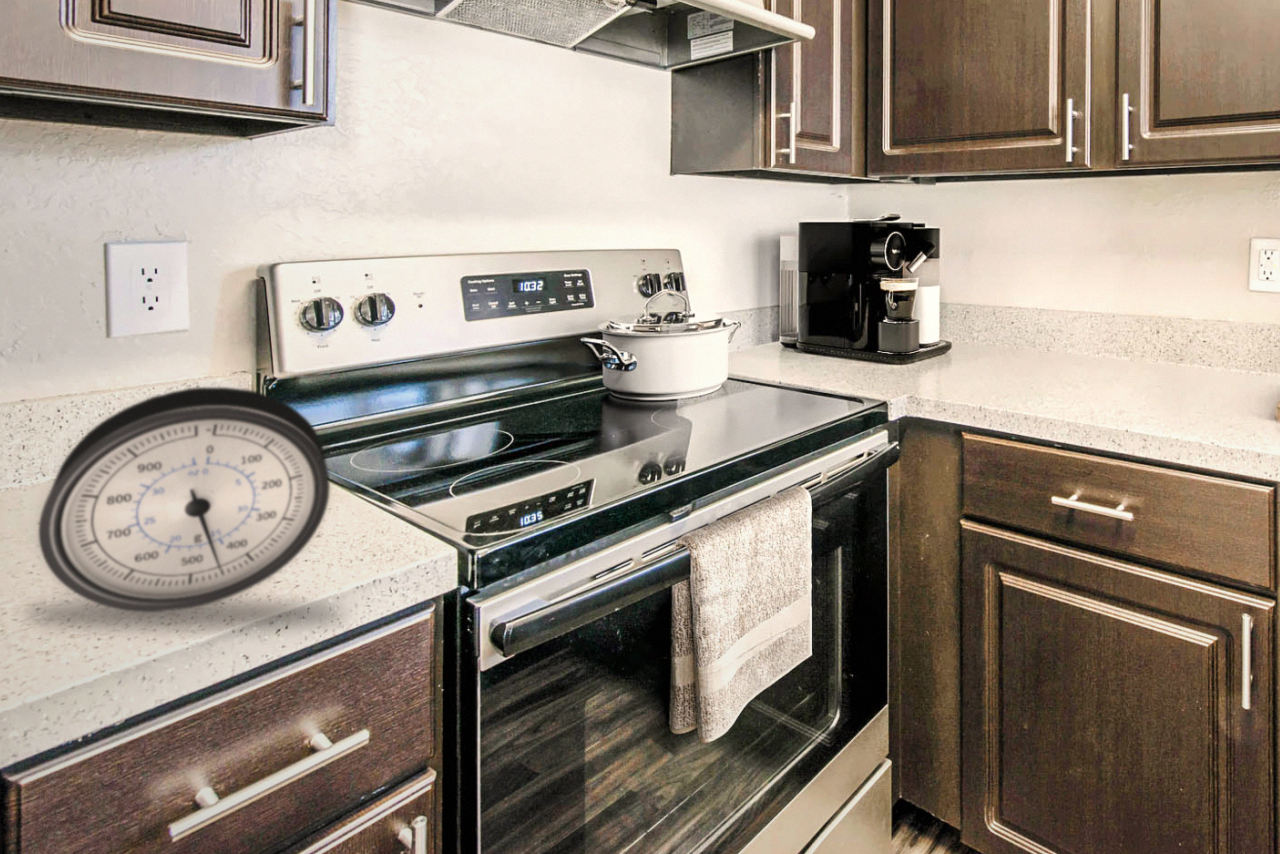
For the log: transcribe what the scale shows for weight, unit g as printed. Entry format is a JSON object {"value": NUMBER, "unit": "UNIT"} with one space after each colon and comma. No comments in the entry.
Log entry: {"value": 450, "unit": "g"}
